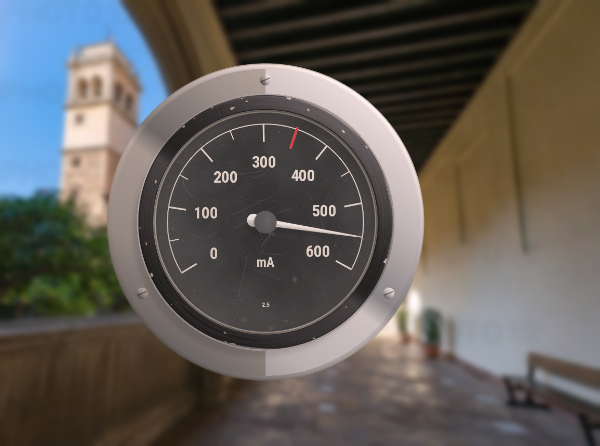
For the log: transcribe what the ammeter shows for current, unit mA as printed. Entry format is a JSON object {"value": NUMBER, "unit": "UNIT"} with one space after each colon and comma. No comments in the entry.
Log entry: {"value": 550, "unit": "mA"}
